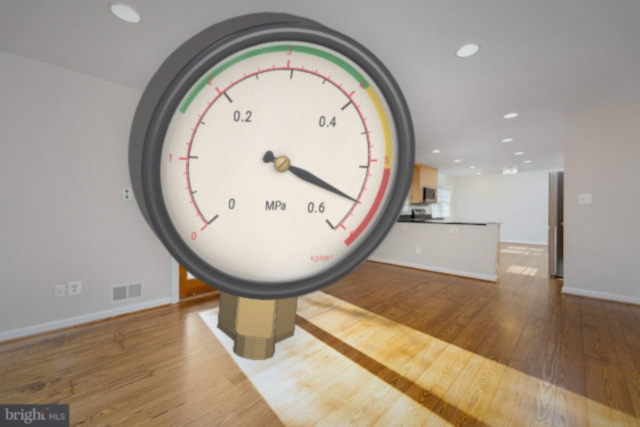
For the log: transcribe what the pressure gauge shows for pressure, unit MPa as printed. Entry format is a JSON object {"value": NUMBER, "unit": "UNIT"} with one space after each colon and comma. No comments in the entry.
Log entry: {"value": 0.55, "unit": "MPa"}
